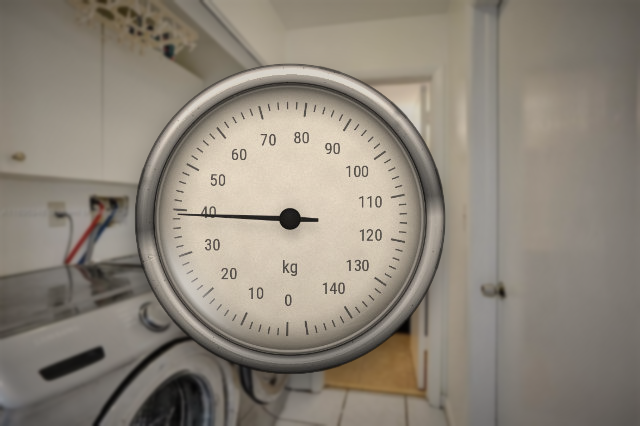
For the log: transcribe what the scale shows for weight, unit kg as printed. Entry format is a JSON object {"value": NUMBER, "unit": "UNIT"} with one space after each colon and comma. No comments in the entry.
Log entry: {"value": 39, "unit": "kg"}
